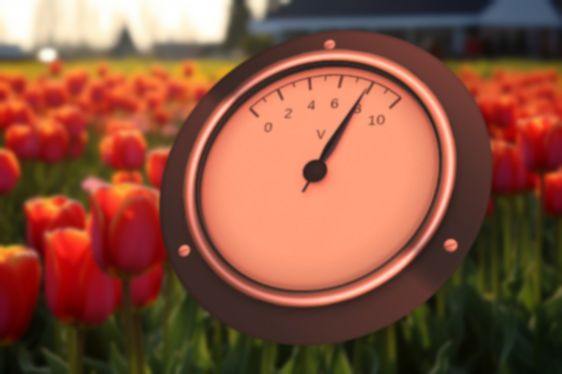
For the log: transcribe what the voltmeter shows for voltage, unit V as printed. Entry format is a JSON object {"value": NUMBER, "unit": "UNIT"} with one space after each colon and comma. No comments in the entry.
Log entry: {"value": 8, "unit": "V"}
